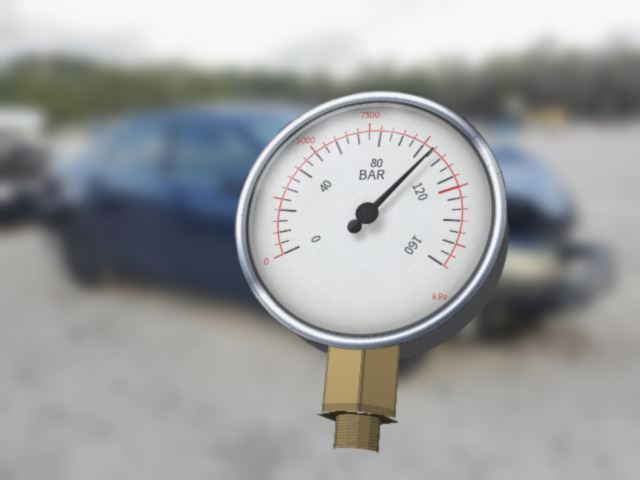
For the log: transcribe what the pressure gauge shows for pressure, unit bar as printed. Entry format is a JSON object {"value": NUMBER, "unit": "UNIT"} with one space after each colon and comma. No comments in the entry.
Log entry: {"value": 105, "unit": "bar"}
